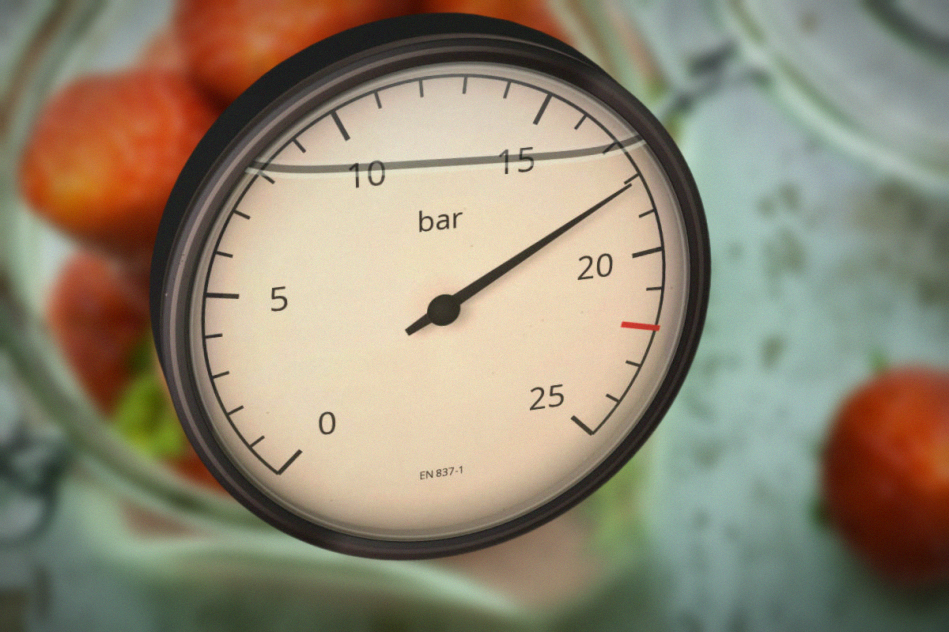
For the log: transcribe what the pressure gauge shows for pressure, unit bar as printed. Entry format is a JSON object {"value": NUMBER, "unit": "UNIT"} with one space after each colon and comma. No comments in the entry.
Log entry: {"value": 18, "unit": "bar"}
